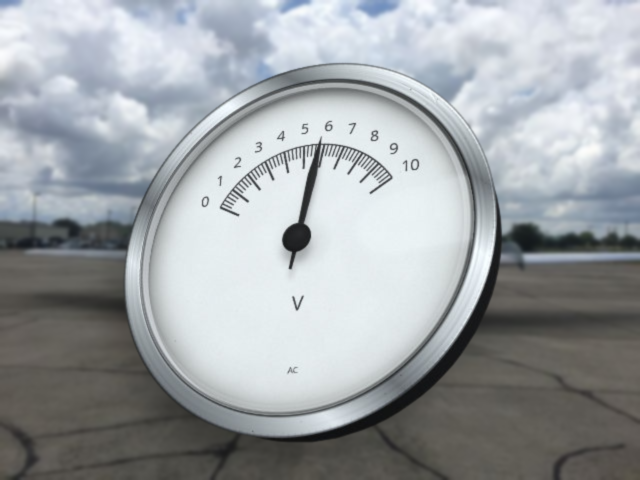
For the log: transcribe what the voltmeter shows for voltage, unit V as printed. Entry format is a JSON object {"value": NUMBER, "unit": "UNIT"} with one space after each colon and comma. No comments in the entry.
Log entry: {"value": 6, "unit": "V"}
